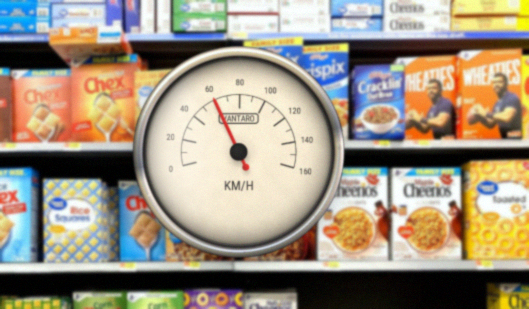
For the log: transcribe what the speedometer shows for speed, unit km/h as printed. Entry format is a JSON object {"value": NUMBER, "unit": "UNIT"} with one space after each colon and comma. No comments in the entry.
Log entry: {"value": 60, "unit": "km/h"}
